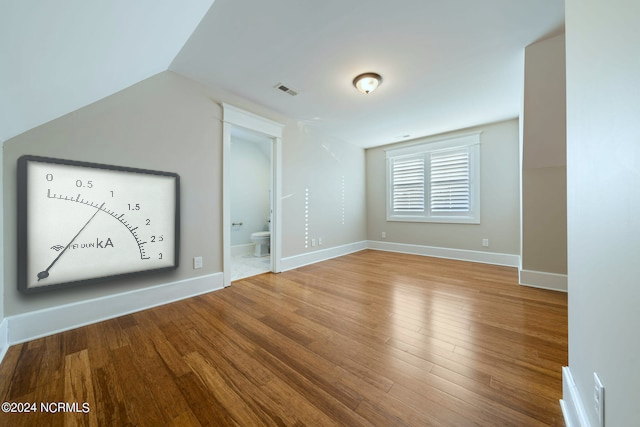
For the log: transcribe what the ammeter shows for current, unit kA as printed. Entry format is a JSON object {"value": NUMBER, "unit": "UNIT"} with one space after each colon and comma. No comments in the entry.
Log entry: {"value": 1, "unit": "kA"}
